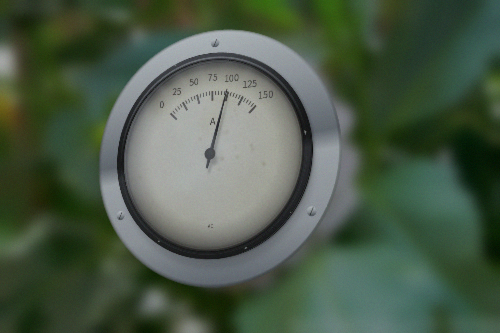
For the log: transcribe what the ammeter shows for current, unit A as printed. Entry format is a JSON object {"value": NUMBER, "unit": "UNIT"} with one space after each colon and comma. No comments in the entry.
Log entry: {"value": 100, "unit": "A"}
